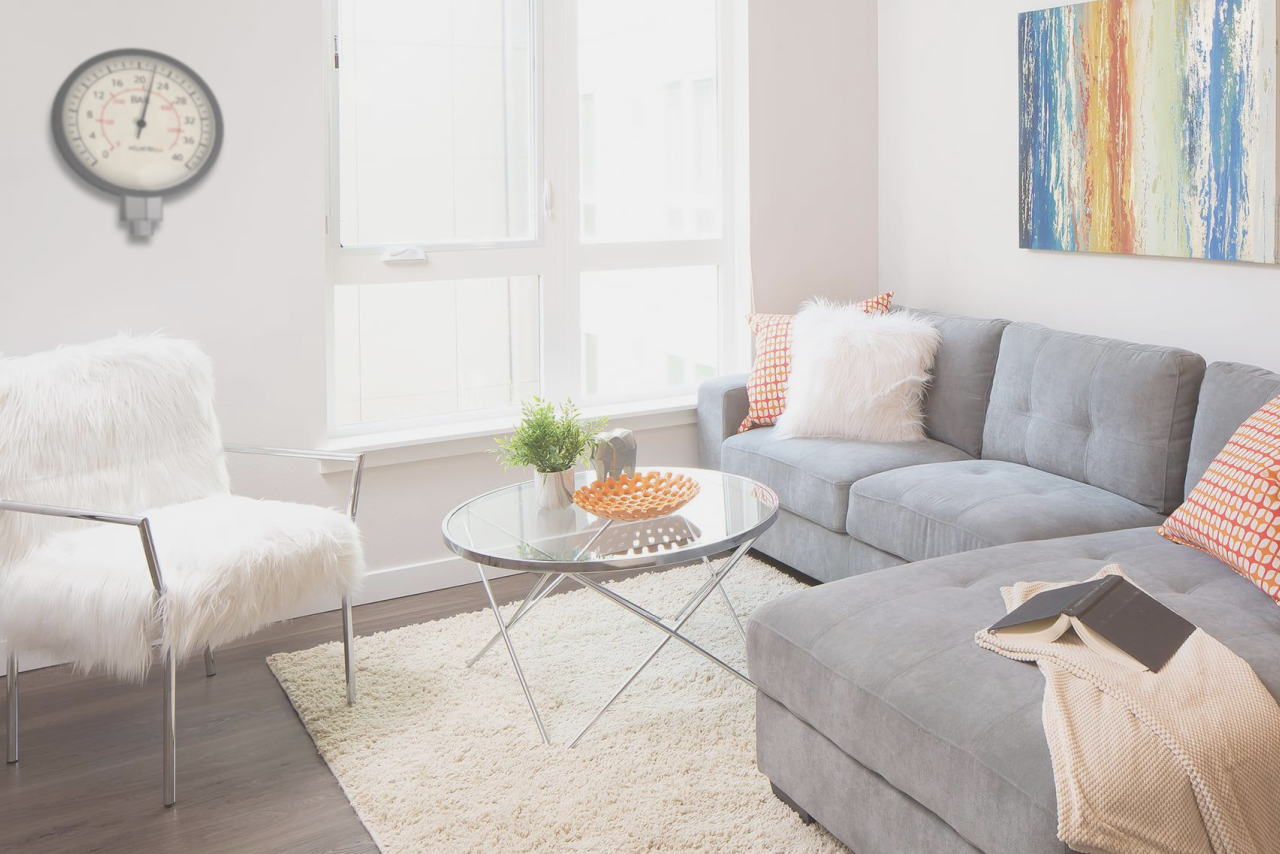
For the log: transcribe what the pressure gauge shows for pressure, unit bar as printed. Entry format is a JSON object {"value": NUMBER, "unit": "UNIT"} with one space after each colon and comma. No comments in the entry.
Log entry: {"value": 22, "unit": "bar"}
